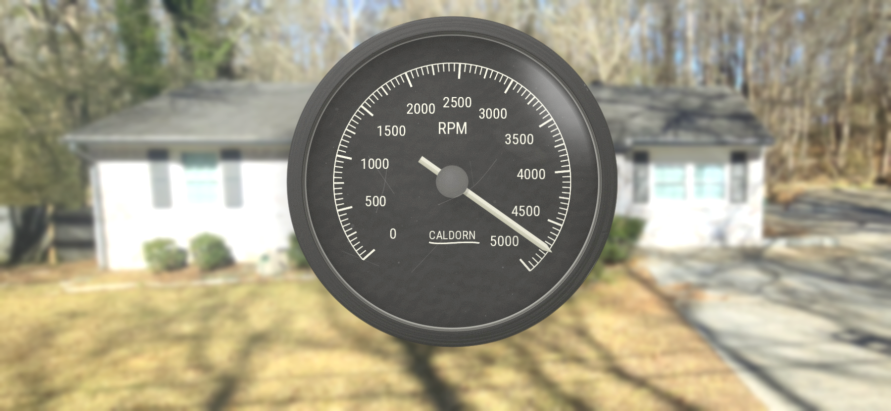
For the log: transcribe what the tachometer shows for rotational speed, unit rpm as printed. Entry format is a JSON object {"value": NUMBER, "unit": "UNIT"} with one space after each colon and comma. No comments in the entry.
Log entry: {"value": 4750, "unit": "rpm"}
